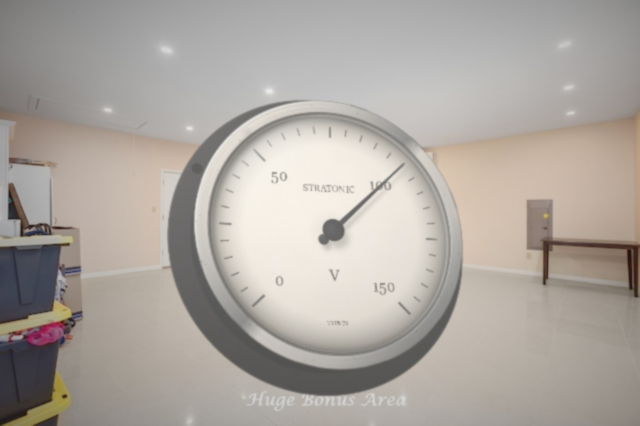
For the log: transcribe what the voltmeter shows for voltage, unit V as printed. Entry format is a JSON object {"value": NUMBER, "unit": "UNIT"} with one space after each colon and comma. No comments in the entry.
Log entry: {"value": 100, "unit": "V"}
